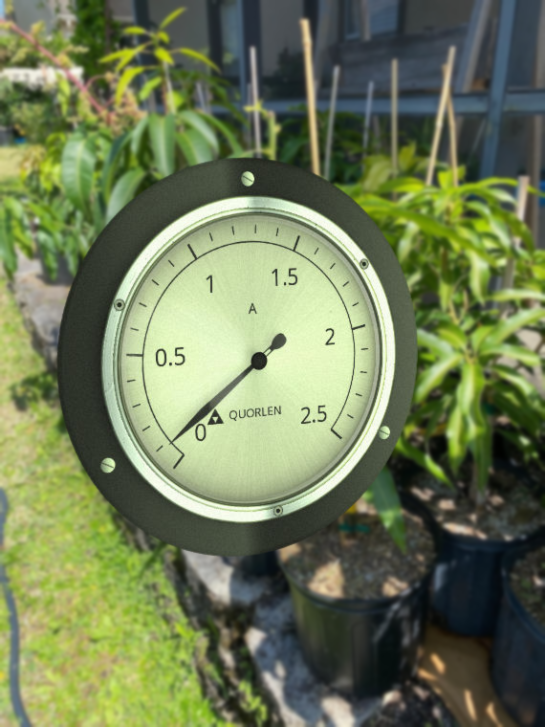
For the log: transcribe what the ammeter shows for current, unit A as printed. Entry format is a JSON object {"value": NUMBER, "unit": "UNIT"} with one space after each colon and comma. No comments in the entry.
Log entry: {"value": 0.1, "unit": "A"}
